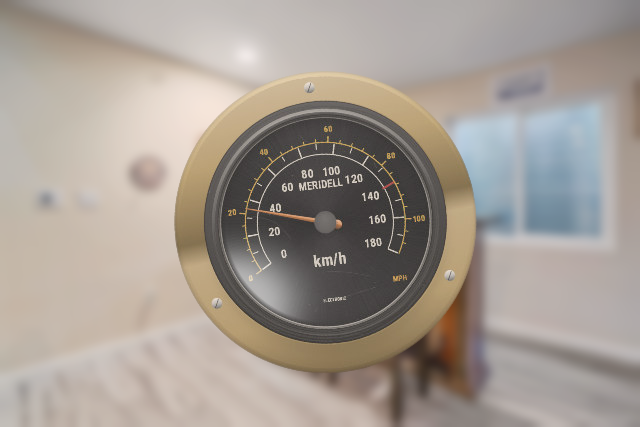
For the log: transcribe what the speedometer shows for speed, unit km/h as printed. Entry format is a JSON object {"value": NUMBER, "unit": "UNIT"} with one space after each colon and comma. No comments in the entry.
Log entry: {"value": 35, "unit": "km/h"}
